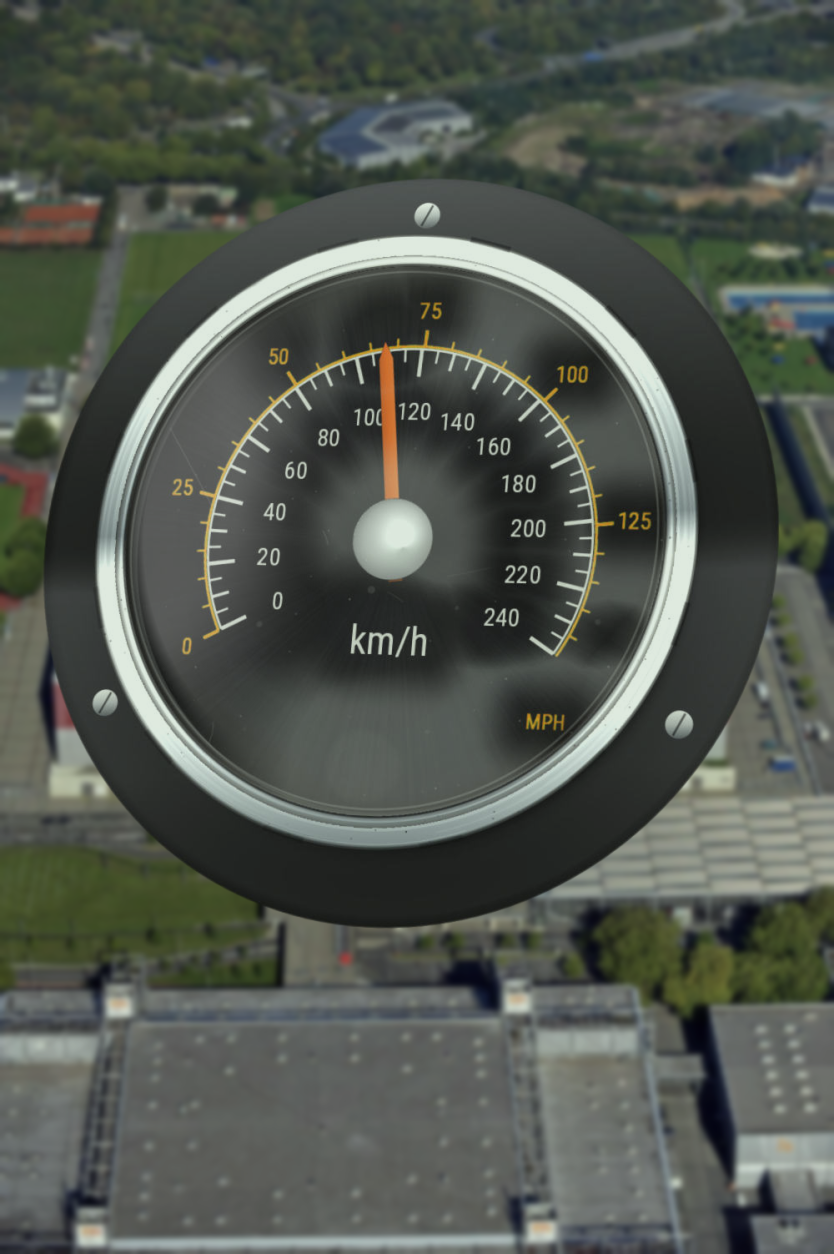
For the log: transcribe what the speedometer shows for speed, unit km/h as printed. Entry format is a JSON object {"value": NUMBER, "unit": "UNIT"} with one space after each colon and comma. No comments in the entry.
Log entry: {"value": 110, "unit": "km/h"}
